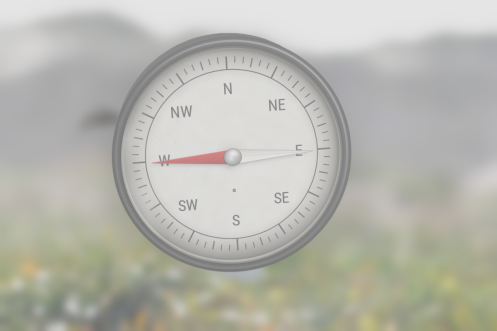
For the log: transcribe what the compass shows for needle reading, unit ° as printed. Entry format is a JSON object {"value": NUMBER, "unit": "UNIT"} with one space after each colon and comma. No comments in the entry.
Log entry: {"value": 270, "unit": "°"}
